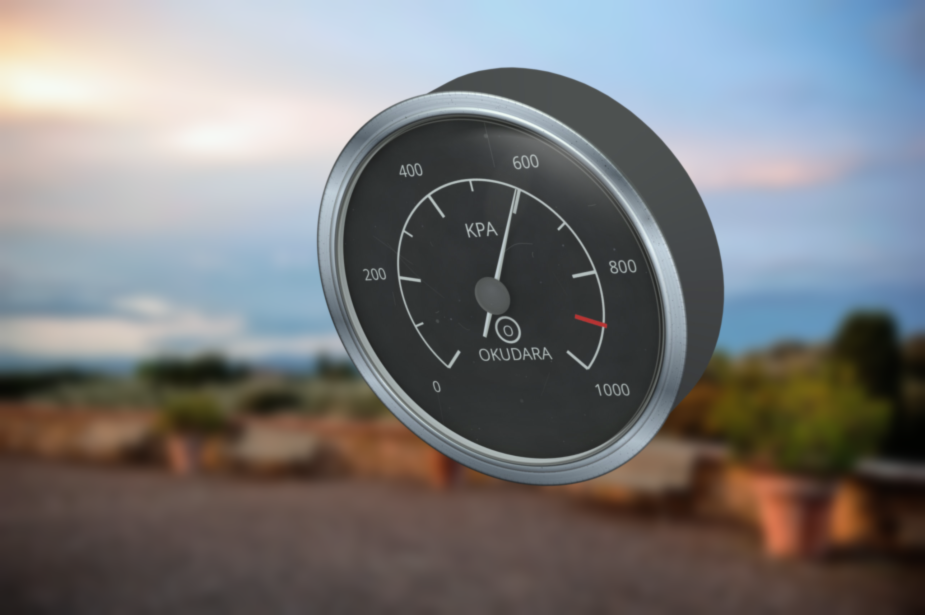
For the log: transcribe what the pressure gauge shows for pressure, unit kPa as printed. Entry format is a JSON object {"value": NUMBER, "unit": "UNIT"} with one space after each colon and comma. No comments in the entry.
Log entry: {"value": 600, "unit": "kPa"}
